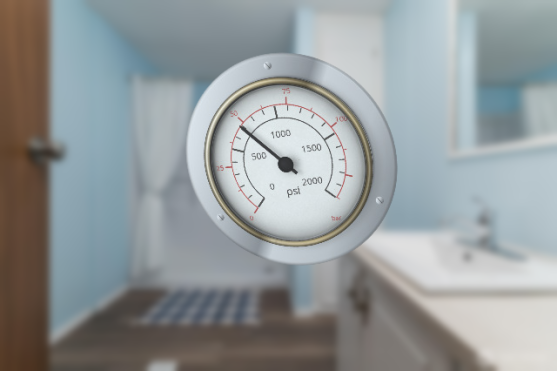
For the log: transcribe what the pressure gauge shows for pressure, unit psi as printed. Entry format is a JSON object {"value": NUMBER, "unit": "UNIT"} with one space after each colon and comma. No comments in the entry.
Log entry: {"value": 700, "unit": "psi"}
